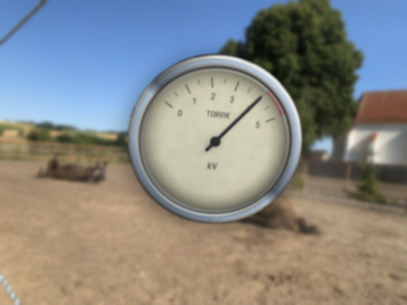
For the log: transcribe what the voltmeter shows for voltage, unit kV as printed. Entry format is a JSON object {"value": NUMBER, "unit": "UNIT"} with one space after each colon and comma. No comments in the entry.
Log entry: {"value": 4, "unit": "kV"}
